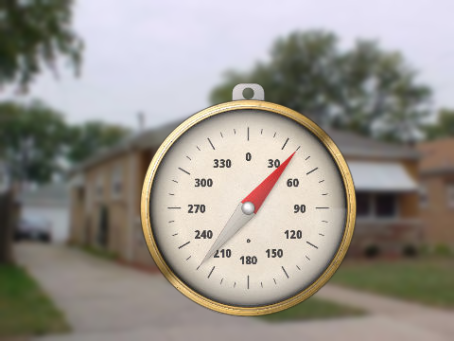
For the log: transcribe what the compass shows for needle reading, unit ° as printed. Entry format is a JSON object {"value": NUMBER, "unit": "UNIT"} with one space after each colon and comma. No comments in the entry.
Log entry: {"value": 40, "unit": "°"}
